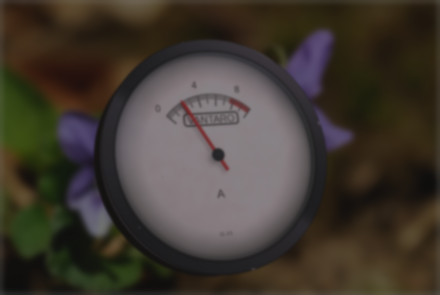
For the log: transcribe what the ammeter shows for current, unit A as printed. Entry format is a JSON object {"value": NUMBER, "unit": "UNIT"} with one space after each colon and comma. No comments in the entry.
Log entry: {"value": 2, "unit": "A"}
